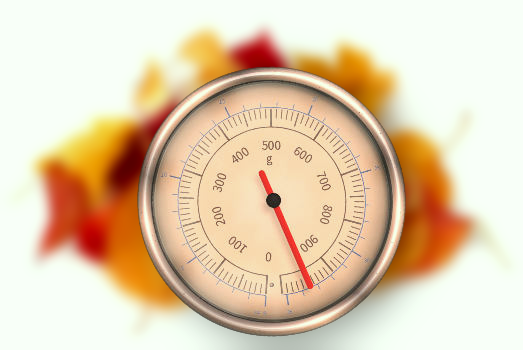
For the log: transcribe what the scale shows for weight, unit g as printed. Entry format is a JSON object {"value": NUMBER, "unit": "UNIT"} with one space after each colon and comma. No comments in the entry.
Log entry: {"value": 950, "unit": "g"}
